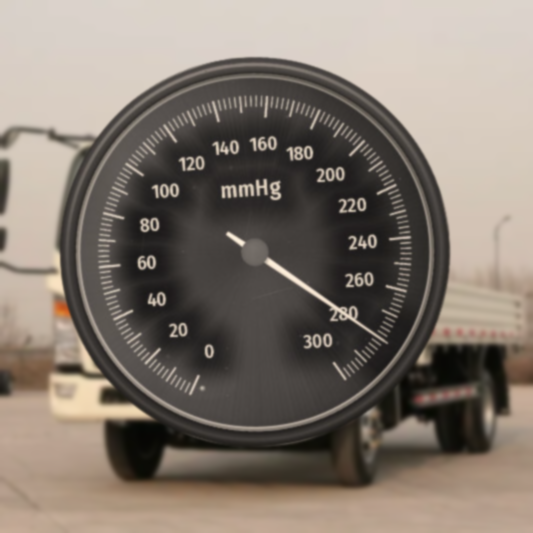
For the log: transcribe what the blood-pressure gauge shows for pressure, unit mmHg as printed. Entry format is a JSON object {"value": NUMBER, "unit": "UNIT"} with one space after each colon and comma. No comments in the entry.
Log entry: {"value": 280, "unit": "mmHg"}
